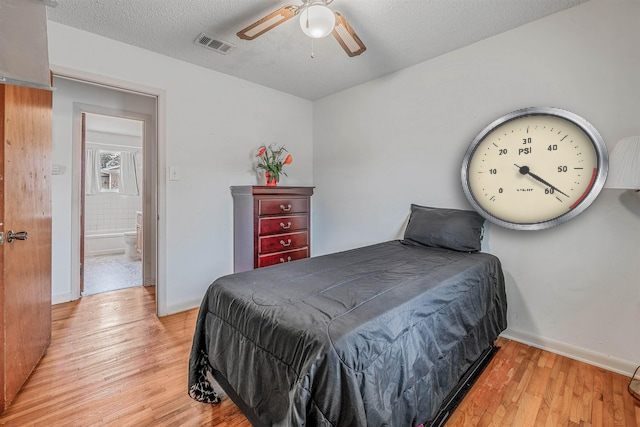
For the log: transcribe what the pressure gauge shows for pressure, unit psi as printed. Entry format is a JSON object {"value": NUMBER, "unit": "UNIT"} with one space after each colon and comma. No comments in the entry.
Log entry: {"value": 58, "unit": "psi"}
